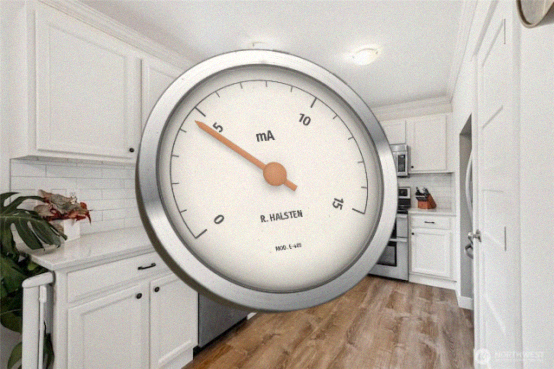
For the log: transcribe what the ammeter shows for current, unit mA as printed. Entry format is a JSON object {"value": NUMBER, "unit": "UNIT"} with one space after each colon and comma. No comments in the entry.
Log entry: {"value": 4.5, "unit": "mA"}
